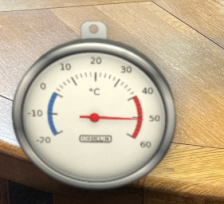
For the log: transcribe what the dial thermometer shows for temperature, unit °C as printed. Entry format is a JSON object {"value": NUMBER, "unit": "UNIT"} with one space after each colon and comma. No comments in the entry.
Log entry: {"value": 50, "unit": "°C"}
